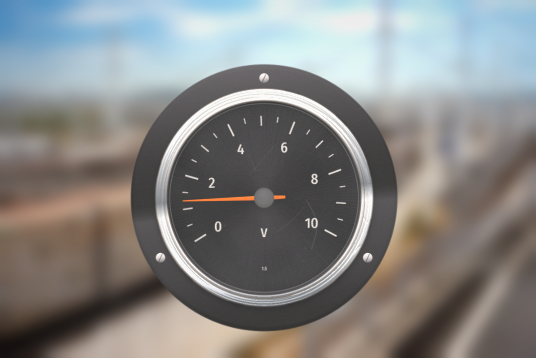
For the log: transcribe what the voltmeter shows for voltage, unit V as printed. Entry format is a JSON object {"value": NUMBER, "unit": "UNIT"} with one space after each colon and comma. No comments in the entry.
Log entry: {"value": 1.25, "unit": "V"}
